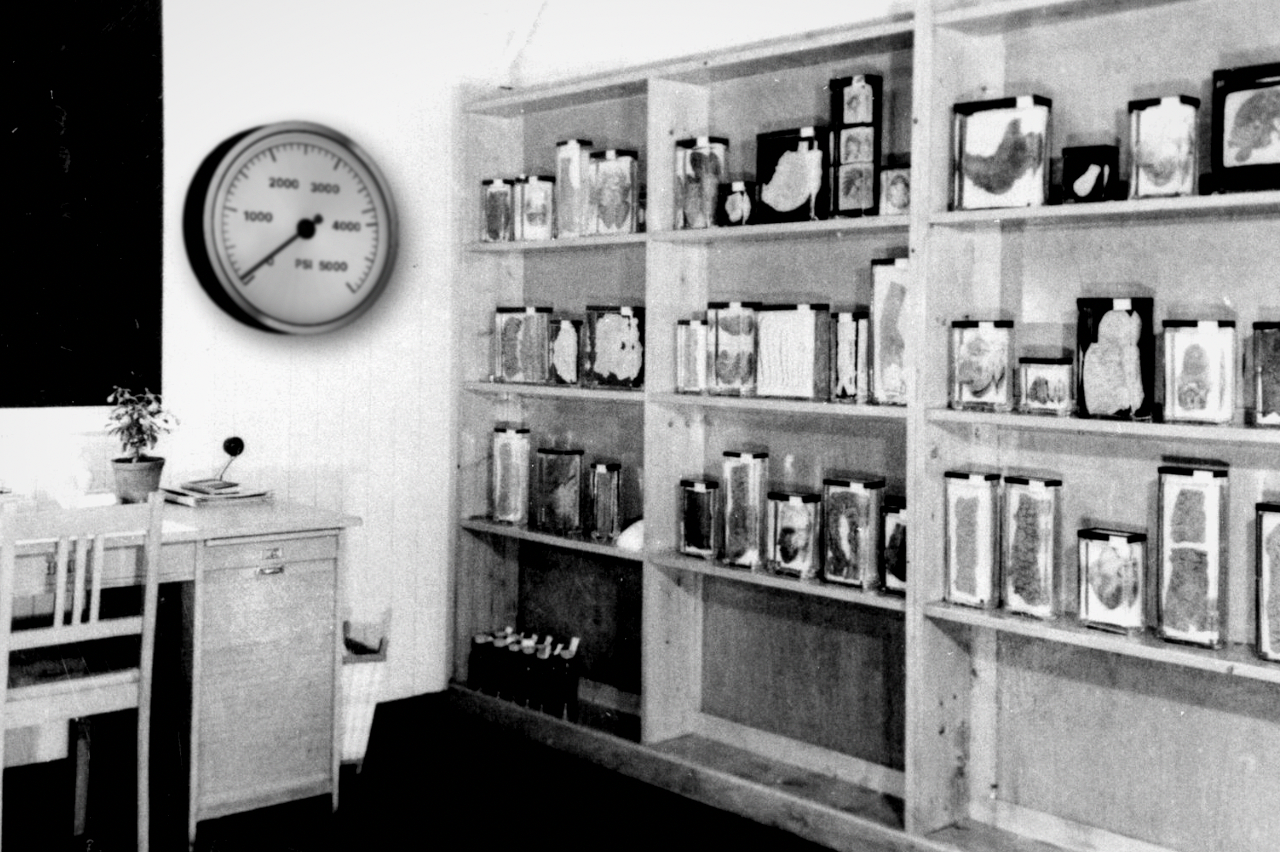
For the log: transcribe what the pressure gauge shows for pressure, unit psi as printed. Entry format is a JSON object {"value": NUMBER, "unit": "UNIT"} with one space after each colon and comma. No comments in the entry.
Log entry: {"value": 100, "unit": "psi"}
